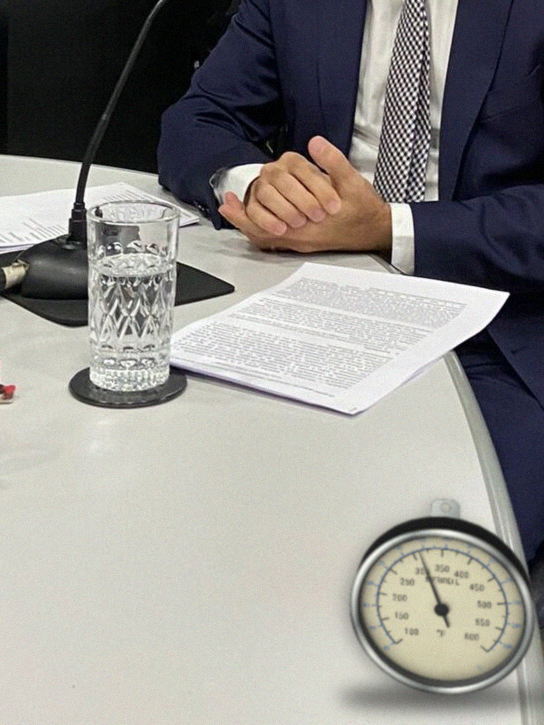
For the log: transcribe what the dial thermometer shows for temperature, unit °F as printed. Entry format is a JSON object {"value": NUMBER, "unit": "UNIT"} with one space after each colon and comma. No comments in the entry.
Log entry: {"value": 312.5, "unit": "°F"}
